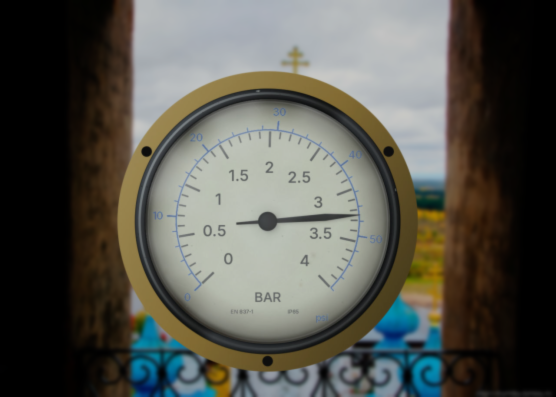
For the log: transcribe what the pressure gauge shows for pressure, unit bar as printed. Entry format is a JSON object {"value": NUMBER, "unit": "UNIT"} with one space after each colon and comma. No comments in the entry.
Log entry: {"value": 3.25, "unit": "bar"}
